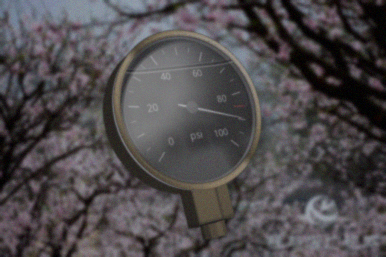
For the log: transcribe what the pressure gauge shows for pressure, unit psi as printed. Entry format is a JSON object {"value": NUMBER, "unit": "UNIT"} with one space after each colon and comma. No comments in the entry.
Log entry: {"value": 90, "unit": "psi"}
